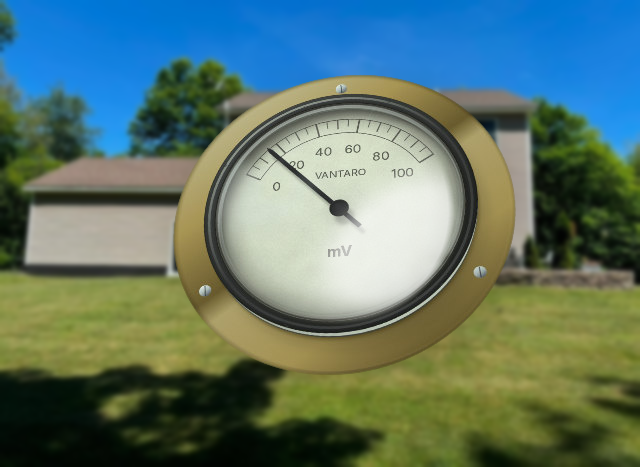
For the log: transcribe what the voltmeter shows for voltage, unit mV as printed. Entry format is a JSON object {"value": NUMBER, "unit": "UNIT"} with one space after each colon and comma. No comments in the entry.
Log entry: {"value": 15, "unit": "mV"}
